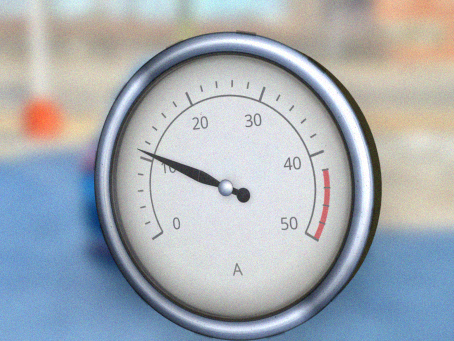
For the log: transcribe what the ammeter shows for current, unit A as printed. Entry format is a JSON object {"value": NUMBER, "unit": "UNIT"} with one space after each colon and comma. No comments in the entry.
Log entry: {"value": 11, "unit": "A"}
